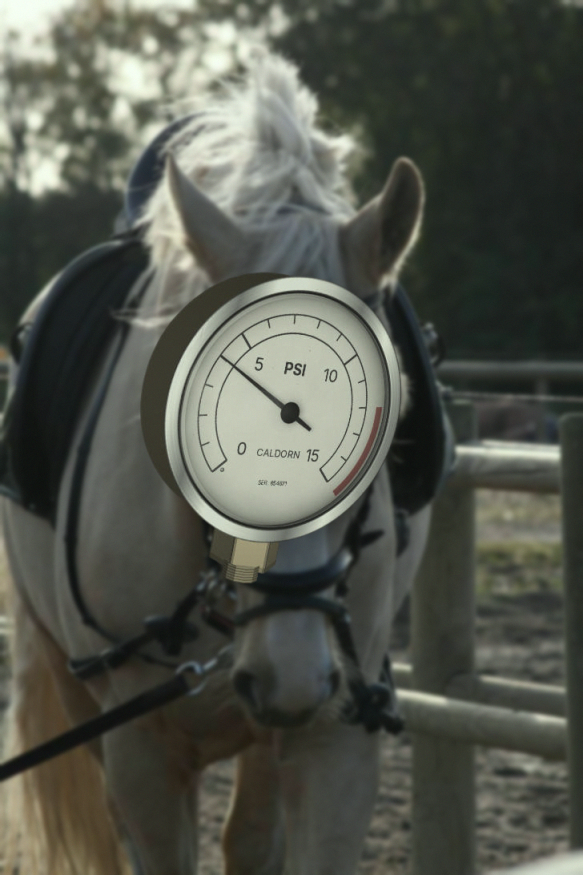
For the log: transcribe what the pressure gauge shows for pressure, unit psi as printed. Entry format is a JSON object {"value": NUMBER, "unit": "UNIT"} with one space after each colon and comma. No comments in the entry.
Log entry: {"value": 4, "unit": "psi"}
